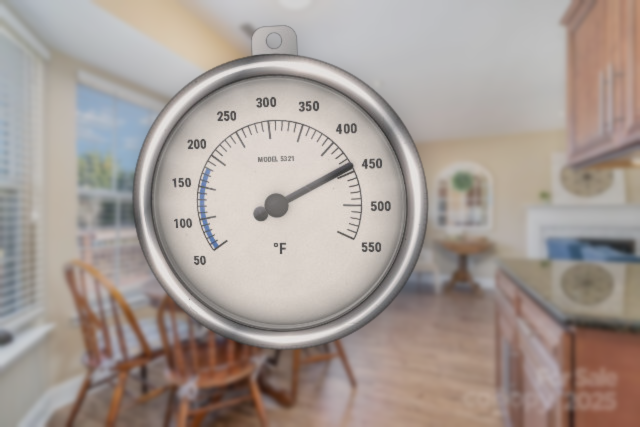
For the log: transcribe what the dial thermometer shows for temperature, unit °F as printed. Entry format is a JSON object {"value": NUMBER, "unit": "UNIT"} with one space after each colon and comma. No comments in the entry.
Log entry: {"value": 440, "unit": "°F"}
